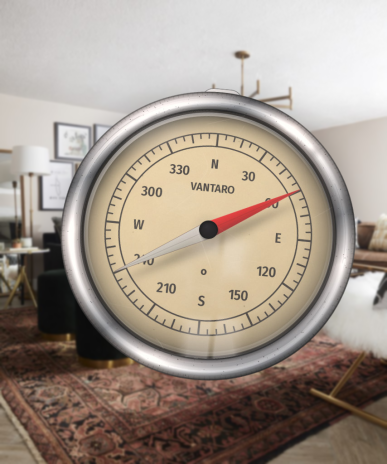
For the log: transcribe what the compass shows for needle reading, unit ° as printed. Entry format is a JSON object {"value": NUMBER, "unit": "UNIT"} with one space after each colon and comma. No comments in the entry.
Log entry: {"value": 60, "unit": "°"}
